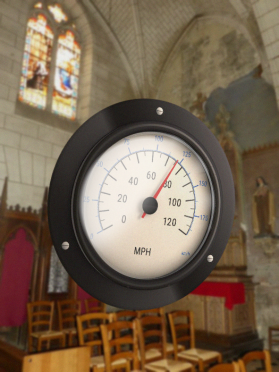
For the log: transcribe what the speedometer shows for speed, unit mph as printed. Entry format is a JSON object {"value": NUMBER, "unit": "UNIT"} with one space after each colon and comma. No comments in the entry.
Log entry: {"value": 75, "unit": "mph"}
